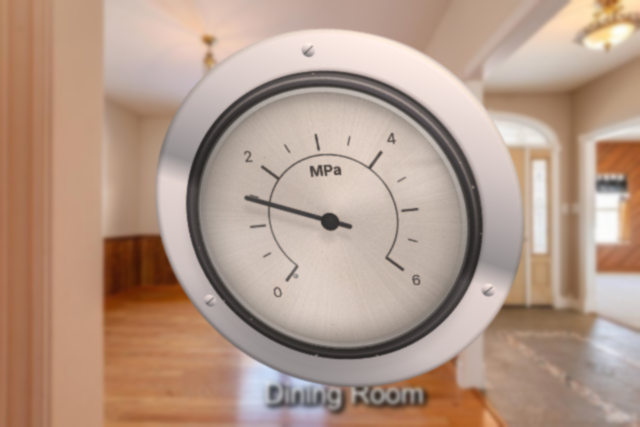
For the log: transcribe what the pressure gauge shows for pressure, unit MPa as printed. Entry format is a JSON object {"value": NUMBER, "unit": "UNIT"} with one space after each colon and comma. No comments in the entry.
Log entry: {"value": 1.5, "unit": "MPa"}
